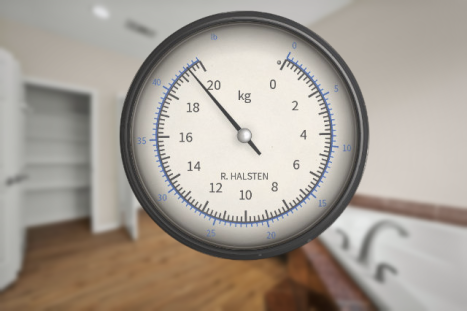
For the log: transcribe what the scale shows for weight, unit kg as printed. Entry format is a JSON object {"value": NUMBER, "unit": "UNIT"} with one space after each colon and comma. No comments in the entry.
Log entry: {"value": 19.4, "unit": "kg"}
